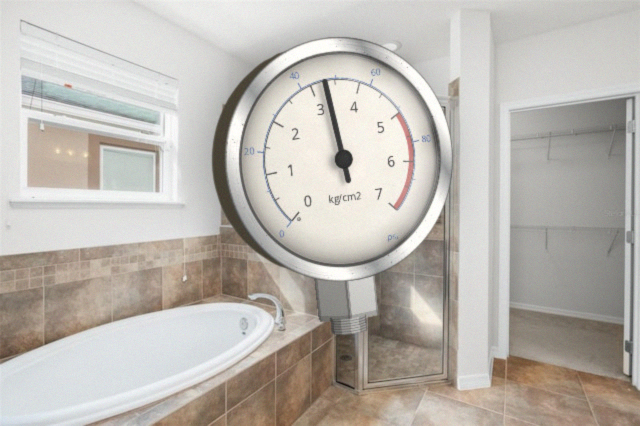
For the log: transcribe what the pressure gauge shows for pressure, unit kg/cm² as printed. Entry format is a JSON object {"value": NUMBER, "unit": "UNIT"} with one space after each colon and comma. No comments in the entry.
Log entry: {"value": 3.25, "unit": "kg/cm²"}
